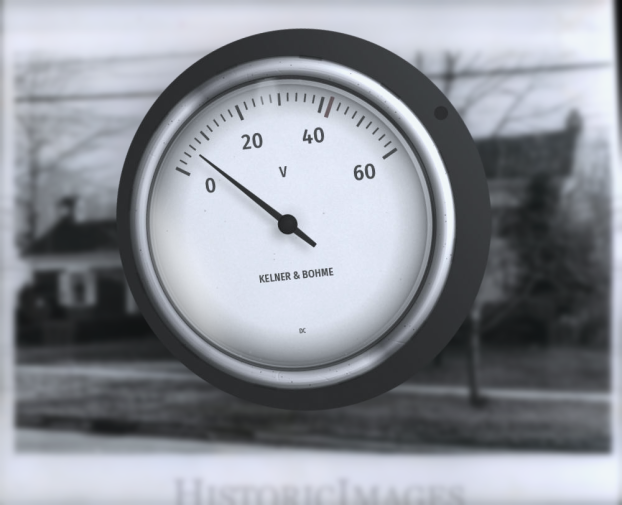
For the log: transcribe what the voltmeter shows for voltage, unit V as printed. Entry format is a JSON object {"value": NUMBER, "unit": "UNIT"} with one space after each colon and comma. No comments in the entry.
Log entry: {"value": 6, "unit": "V"}
